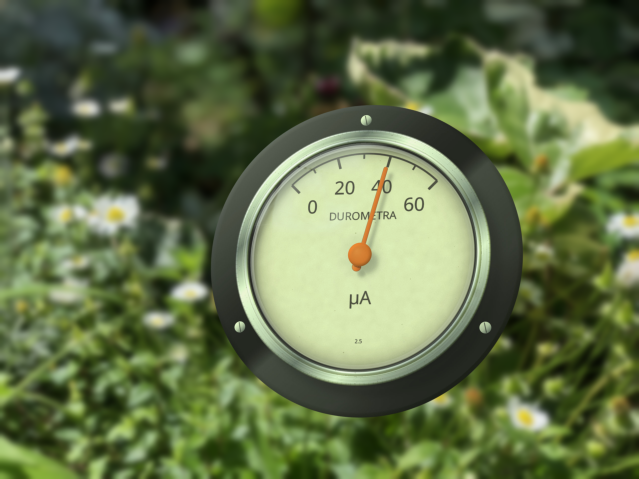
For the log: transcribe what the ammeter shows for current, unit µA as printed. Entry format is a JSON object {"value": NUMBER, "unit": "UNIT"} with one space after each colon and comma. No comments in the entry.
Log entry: {"value": 40, "unit": "µA"}
